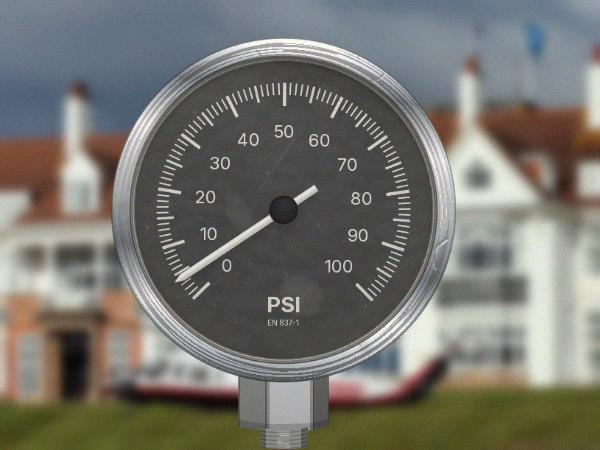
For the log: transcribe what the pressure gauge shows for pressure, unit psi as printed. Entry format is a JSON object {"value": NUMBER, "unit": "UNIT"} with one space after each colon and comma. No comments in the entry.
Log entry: {"value": 4, "unit": "psi"}
